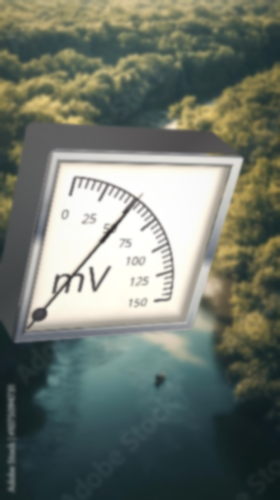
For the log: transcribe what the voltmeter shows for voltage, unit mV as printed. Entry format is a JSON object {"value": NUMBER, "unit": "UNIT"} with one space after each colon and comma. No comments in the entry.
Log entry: {"value": 50, "unit": "mV"}
